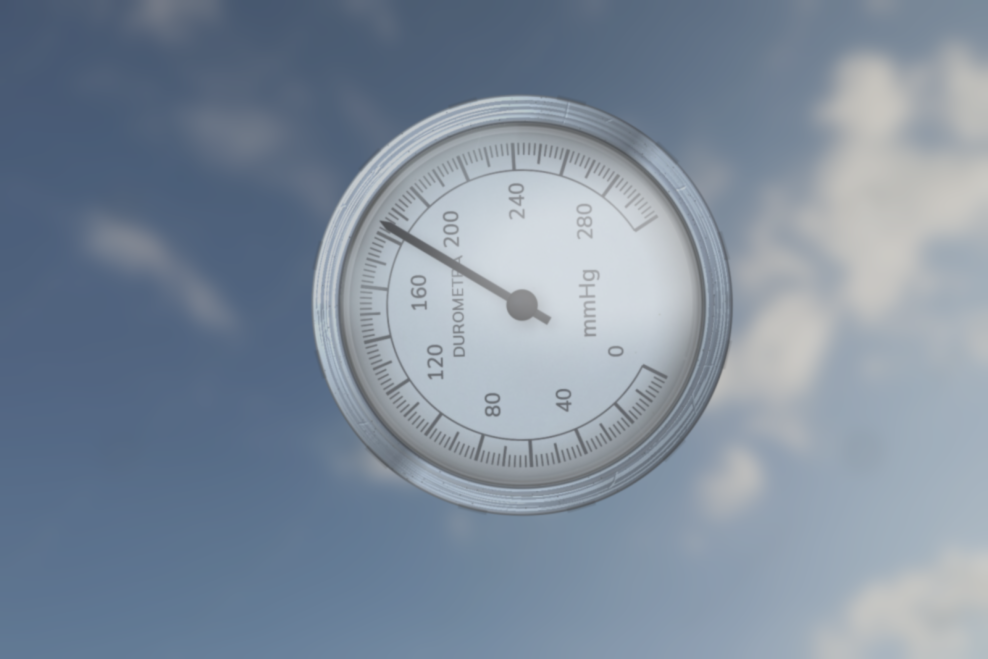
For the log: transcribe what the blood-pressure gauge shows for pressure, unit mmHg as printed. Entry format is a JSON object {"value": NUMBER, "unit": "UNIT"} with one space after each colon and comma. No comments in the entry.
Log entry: {"value": 184, "unit": "mmHg"}
